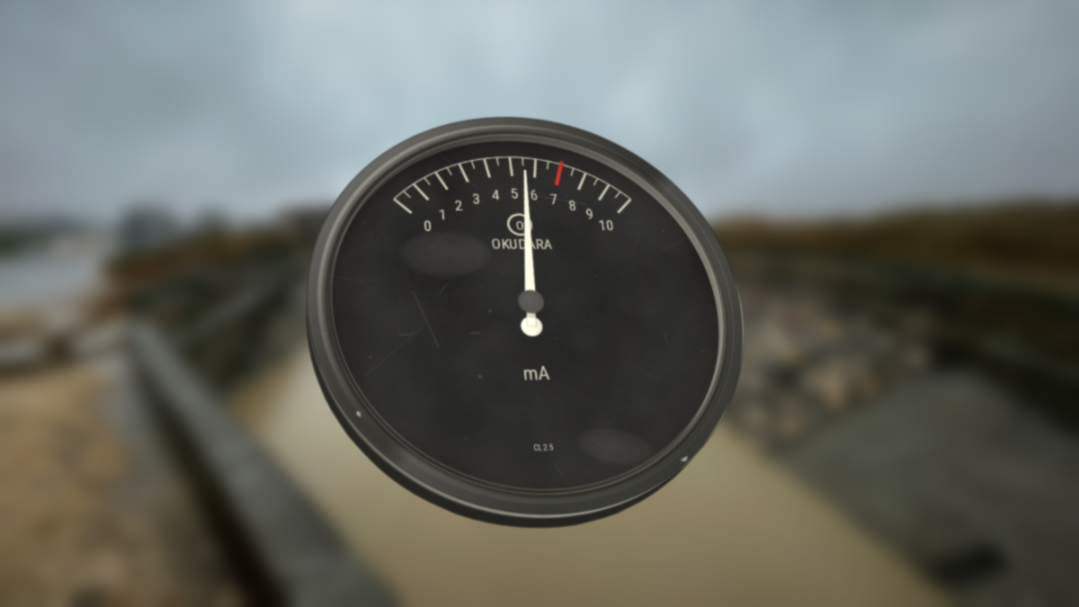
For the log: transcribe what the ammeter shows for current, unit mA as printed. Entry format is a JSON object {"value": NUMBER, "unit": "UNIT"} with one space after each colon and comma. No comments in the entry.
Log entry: {"value": 5.5, "unit": "mA"}
